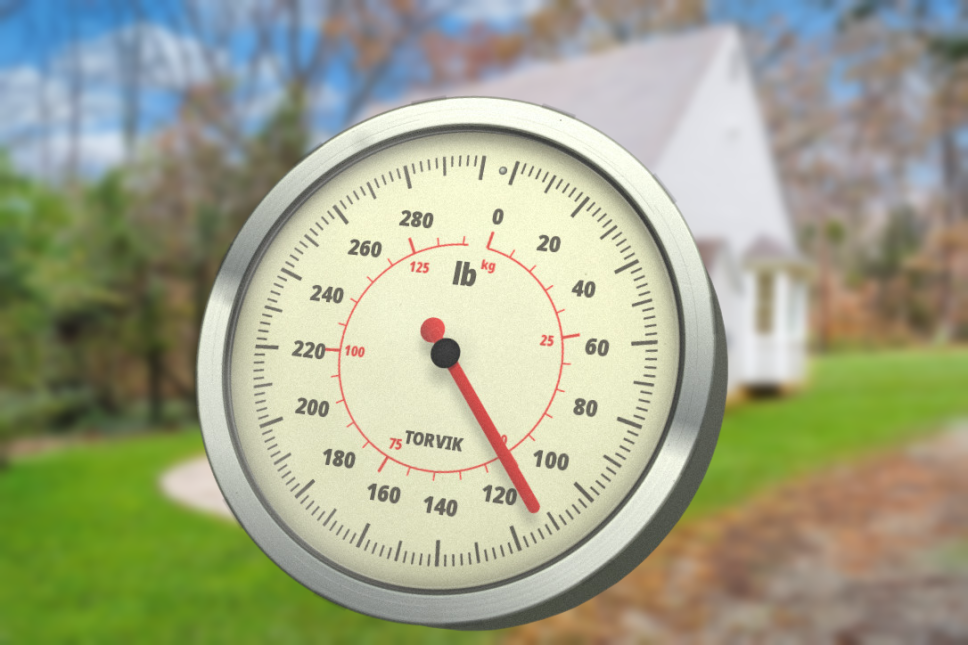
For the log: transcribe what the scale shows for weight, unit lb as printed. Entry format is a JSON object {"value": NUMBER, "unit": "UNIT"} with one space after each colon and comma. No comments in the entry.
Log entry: {"value": 112, "unit": "lb"}
